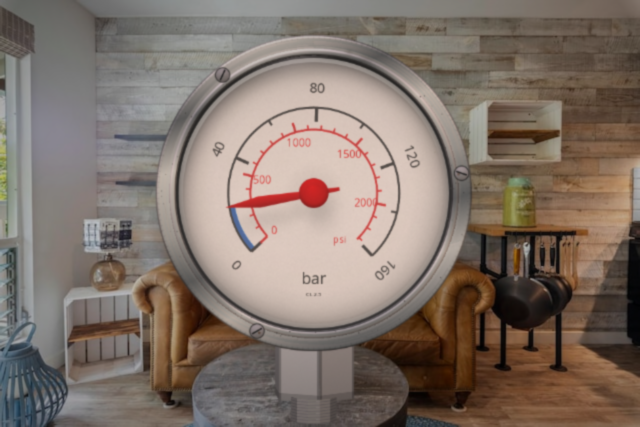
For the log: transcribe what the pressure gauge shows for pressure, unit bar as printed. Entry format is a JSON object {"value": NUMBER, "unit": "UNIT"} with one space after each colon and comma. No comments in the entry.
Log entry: {"value": 20, "unit": "bar"}
